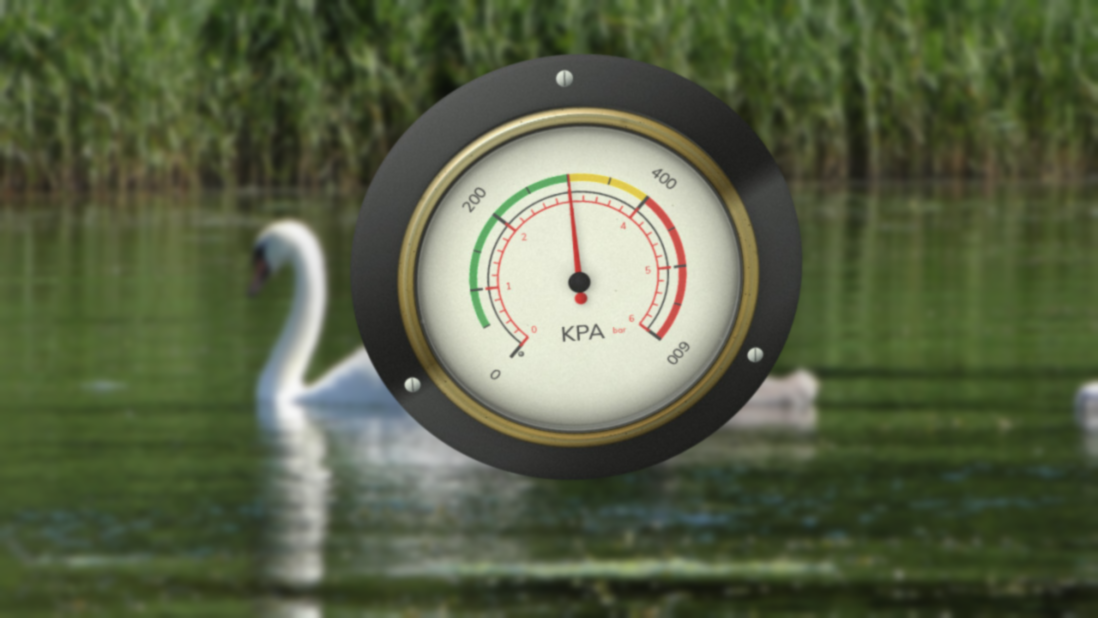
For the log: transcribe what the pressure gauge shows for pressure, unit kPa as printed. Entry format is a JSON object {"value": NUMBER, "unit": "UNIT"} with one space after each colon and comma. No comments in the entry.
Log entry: {"value": 300, "unit": "kPa"}
